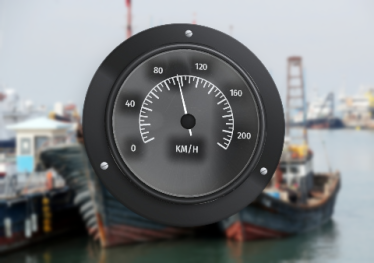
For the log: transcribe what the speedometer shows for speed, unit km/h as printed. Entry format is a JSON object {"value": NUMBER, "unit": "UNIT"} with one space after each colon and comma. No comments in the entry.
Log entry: {"value": 95, "unit": "km/h"}
